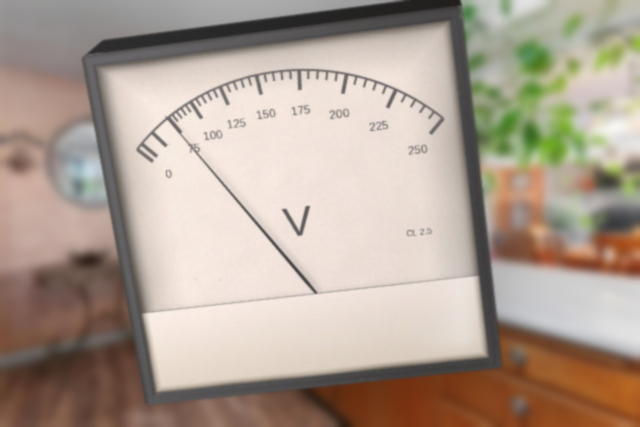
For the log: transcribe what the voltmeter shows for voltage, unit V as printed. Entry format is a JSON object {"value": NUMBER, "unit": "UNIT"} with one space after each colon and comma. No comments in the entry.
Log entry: {"value": 75, "unit": "V"}
